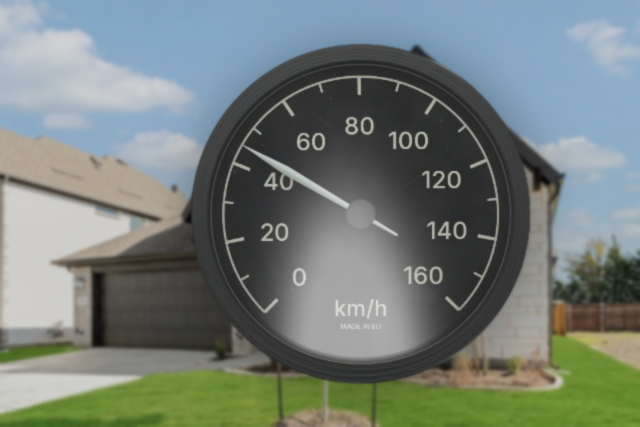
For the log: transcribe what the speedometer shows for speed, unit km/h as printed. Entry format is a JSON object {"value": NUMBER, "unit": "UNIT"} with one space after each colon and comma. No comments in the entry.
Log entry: {"value": 45, "unit": "km/h"}
